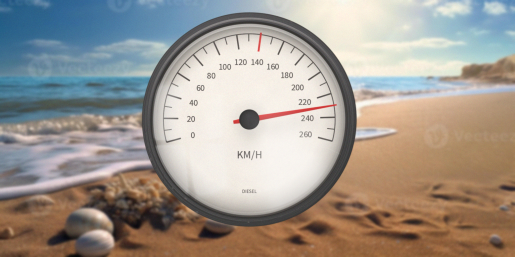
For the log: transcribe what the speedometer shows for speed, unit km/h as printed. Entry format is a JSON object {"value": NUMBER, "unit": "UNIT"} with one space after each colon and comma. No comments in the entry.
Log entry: {"value": 230, "unit": "km/h"}
